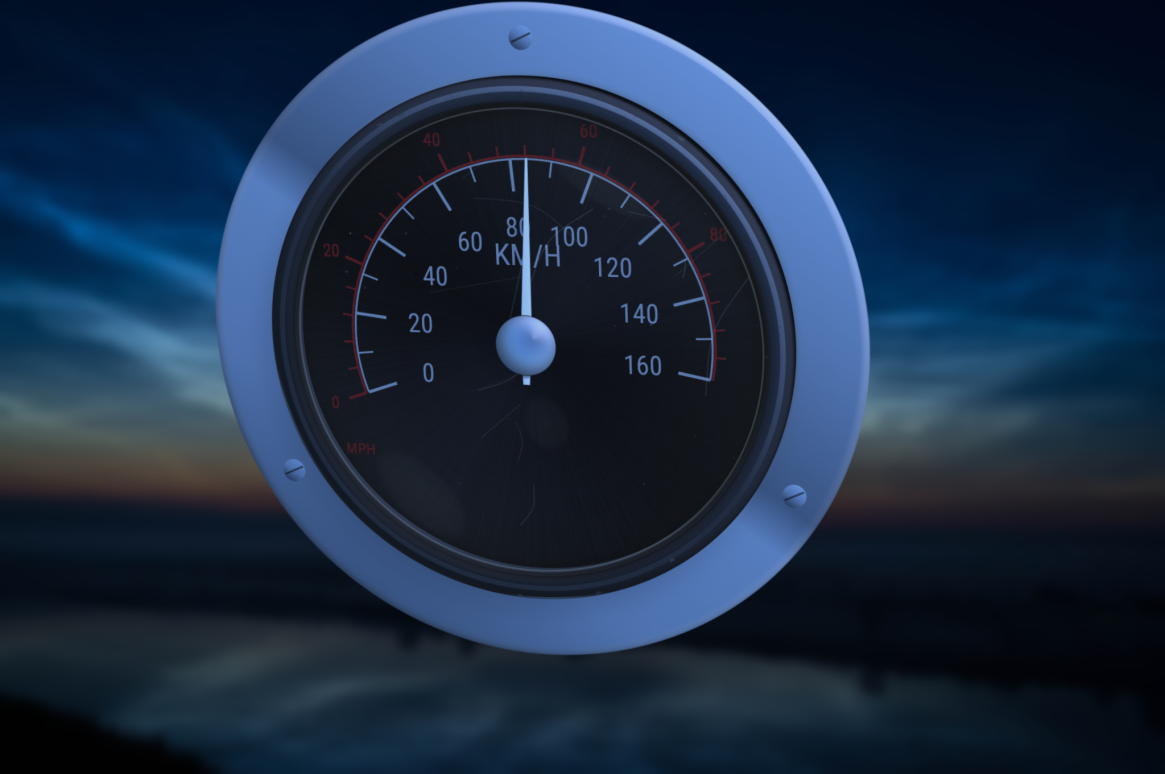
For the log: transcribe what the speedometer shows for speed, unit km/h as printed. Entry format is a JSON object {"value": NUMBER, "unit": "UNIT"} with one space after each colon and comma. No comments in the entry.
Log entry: {"value": 85, "unit": "km/h"}
